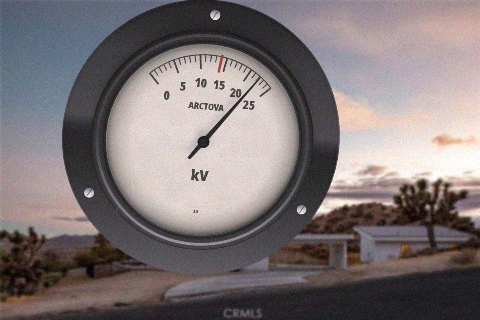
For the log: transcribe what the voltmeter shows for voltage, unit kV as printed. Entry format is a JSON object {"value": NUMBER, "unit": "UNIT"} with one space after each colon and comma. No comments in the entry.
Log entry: {"value": 22, "unit": "kV"}
